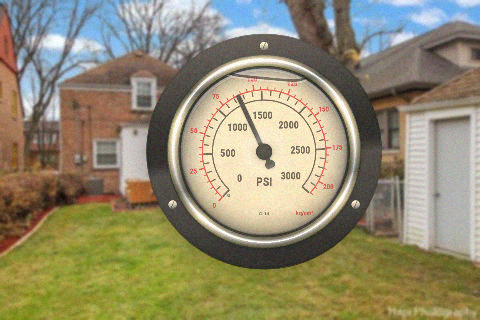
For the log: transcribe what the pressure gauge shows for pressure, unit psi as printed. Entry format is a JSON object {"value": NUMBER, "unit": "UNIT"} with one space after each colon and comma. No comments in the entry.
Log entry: {"value": 1250, "unit": "psi"}
